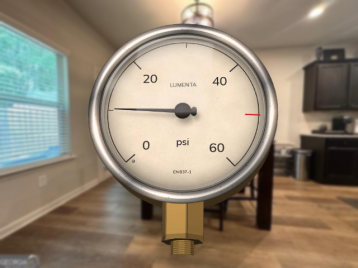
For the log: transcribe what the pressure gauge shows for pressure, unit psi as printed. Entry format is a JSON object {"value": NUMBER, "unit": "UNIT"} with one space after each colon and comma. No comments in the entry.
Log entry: {"value": 10, "unit": "psi"}
